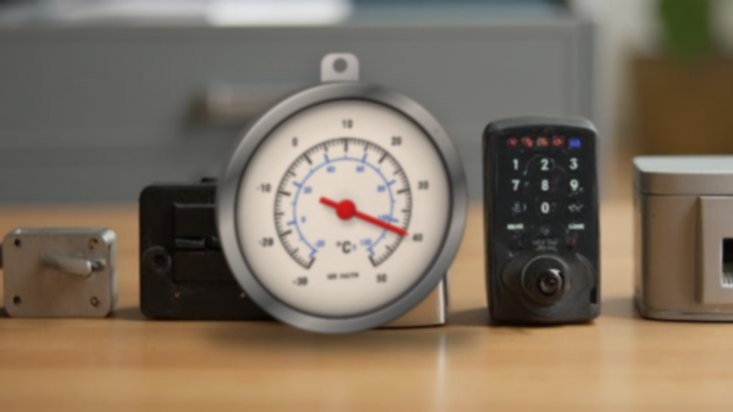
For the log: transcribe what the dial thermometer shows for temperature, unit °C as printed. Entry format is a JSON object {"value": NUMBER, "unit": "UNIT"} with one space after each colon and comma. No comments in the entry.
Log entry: {"value": 40, "unit": "°C"}
